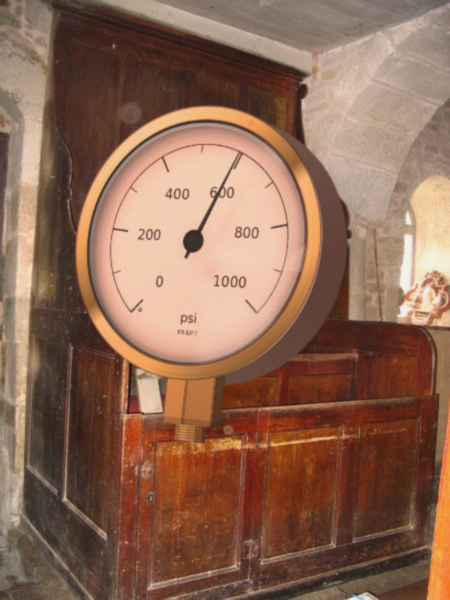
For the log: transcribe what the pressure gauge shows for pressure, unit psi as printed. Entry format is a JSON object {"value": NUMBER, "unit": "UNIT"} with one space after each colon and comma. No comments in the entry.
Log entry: {"value": 600, "unit": "psi"}
